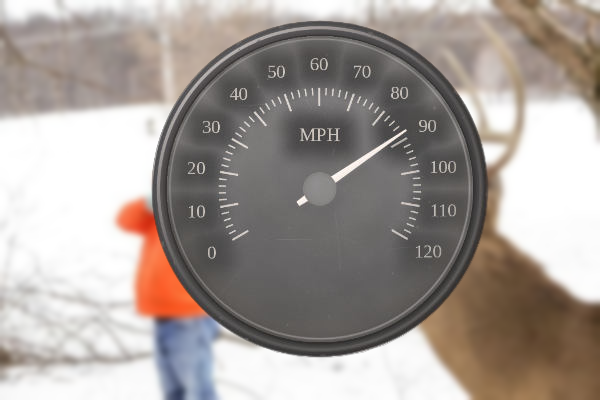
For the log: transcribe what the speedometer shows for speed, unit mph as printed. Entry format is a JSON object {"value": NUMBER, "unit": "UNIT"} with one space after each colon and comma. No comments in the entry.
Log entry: {"value": 88, "unit": "mph"}
